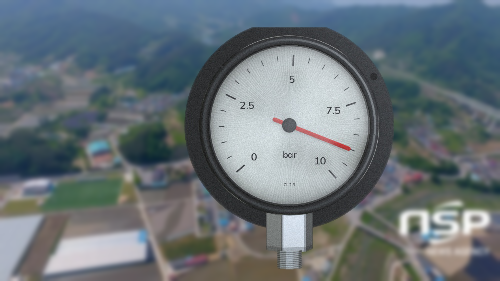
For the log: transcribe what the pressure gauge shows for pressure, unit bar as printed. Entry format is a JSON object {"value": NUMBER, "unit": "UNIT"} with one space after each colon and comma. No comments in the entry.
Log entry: {"value": 9, "unit": "bar"}
